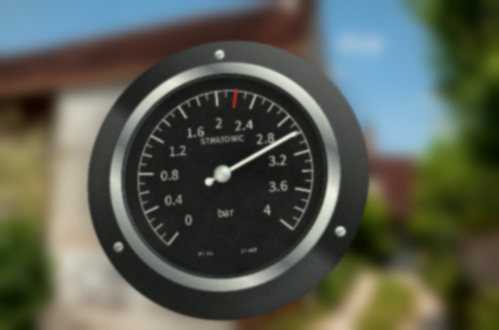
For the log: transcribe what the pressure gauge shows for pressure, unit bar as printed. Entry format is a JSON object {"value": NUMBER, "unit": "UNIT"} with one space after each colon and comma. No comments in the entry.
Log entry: {"value": 3, "unit": "bar"}
